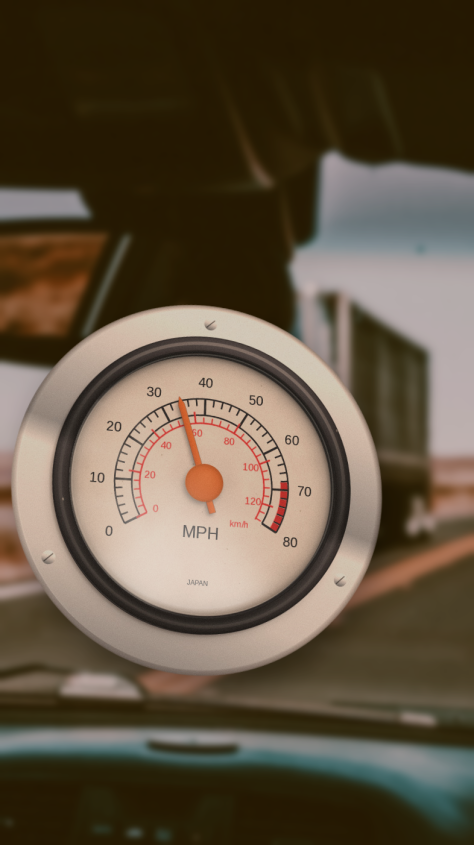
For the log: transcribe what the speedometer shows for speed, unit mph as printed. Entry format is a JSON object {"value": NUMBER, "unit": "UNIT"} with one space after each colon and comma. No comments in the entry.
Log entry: {"value": 34, "unit": "mph"}
